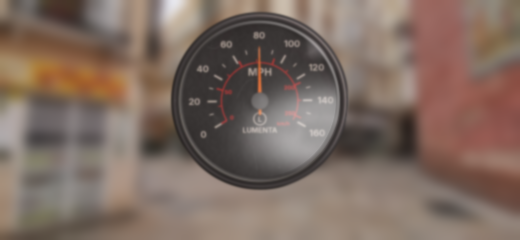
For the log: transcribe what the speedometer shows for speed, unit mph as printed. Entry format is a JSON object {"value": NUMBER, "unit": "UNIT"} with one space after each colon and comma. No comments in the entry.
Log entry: {"value": 80, "unit": "mph"}
